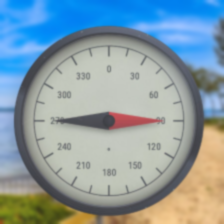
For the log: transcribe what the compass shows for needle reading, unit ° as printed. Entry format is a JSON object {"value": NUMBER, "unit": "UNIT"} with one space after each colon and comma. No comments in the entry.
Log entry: {"value": 90, "unit": "°"}
